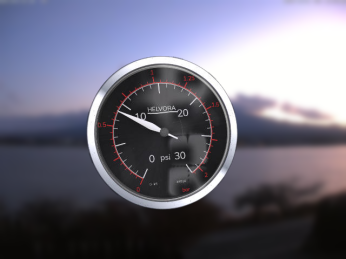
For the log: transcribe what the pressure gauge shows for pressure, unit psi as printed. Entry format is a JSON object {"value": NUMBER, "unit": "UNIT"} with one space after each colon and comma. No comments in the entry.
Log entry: {"value": 9, "unit": "psi"}
